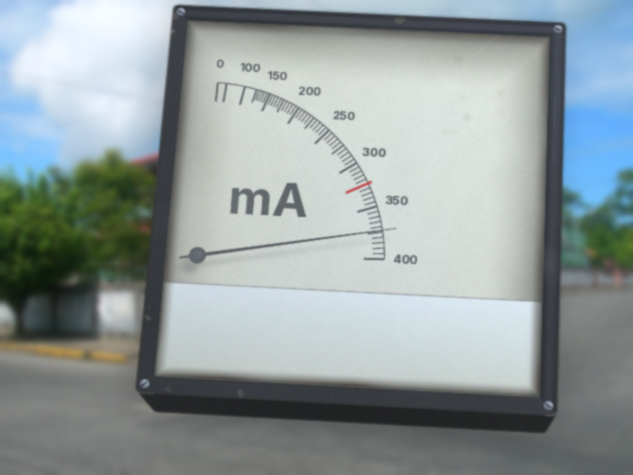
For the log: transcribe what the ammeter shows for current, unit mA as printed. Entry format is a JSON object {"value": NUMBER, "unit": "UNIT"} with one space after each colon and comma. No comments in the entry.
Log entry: {"value": 375, "unit": "mA"}
